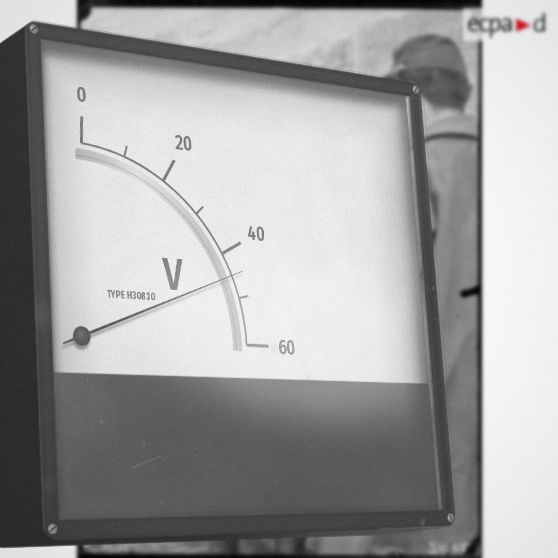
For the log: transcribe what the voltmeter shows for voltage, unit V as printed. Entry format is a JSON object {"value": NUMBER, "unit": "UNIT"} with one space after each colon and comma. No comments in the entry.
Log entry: {"value": 45, "unit": "V"}
